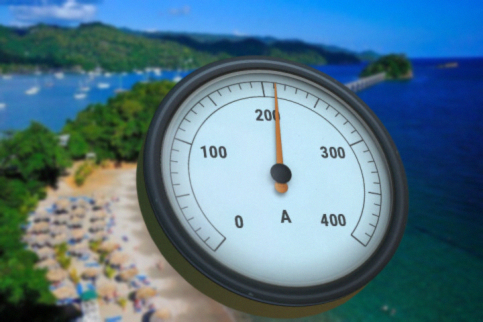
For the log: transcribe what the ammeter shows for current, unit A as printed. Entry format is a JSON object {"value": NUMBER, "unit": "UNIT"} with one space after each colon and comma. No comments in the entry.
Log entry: {"value": 210, "unit": "A"}
